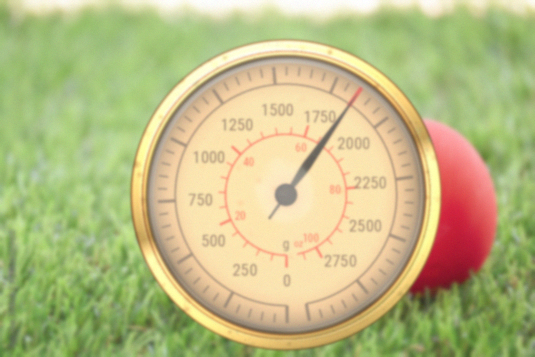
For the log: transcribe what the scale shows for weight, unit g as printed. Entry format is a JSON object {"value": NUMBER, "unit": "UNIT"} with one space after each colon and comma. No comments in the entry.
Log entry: {"value": 1850, "unit": "g"}
